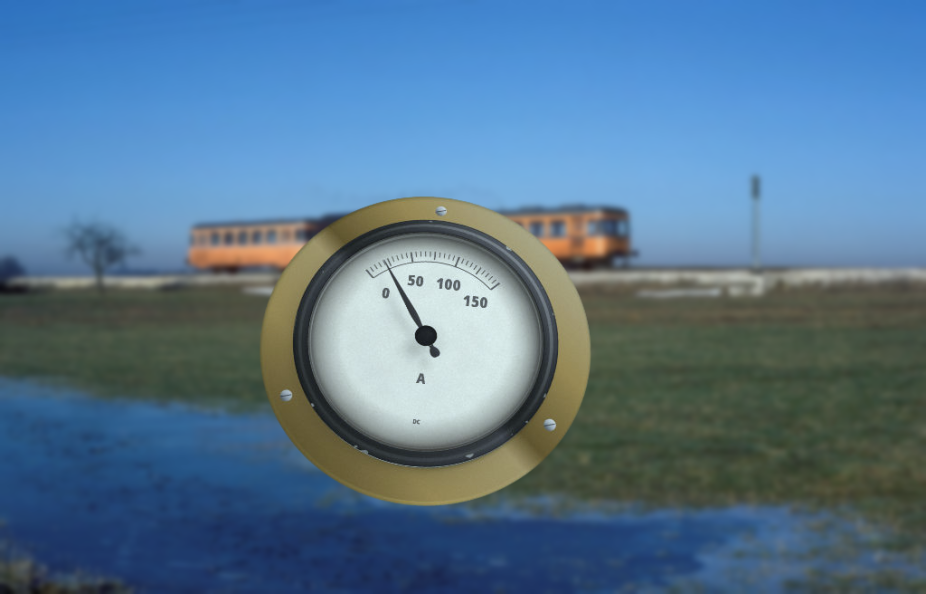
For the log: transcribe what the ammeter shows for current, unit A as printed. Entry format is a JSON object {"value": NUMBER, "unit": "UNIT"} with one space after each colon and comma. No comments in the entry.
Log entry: {"value": 20, "unit": "A"}
